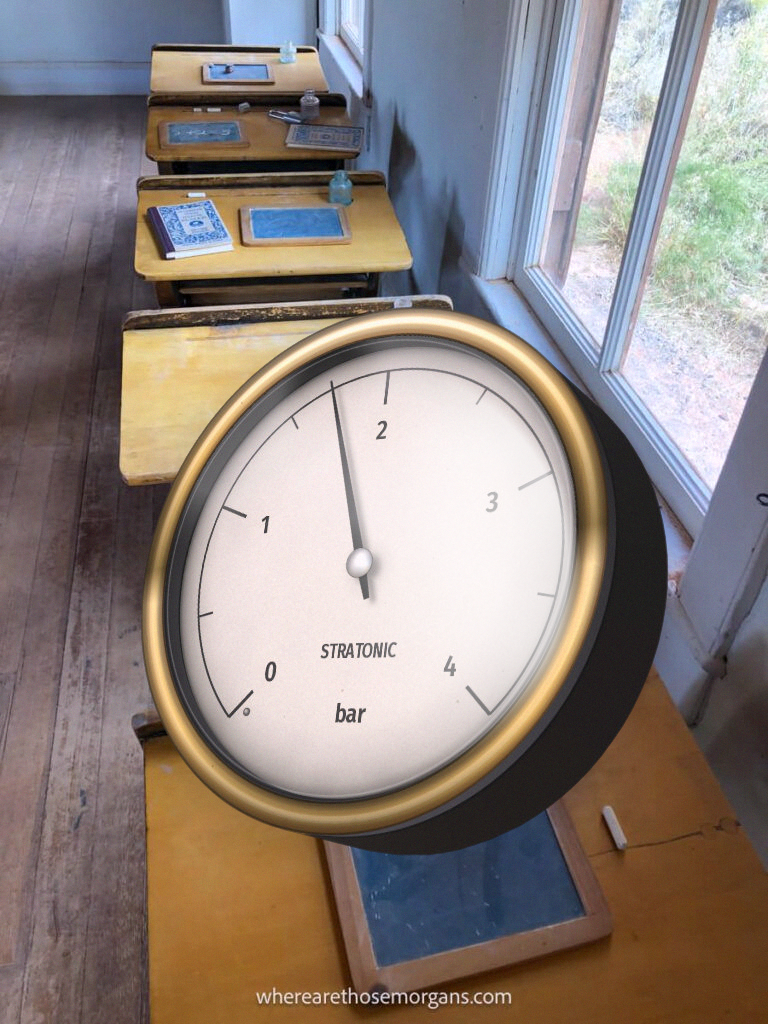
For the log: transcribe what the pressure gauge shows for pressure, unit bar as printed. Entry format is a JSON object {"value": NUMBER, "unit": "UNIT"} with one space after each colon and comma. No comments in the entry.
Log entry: {"value": 1.75, "unit": "bar"}
